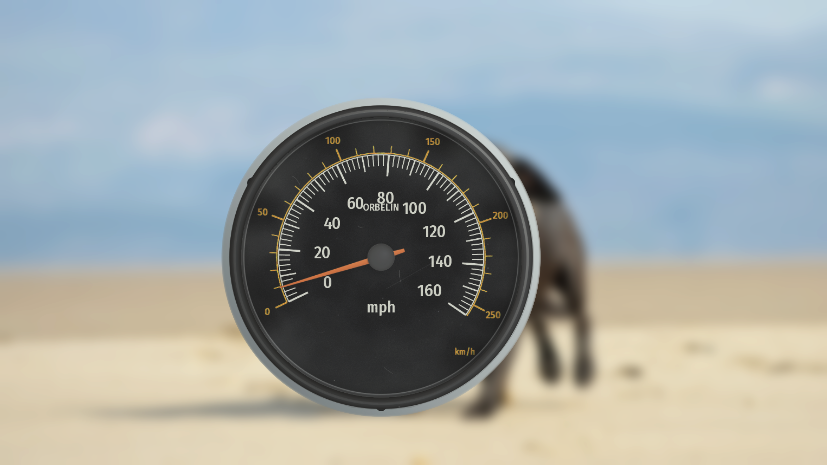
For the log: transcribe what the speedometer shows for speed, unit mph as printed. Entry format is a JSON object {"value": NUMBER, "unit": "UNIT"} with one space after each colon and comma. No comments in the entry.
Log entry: {"value": 6, "unit": "mph"}
